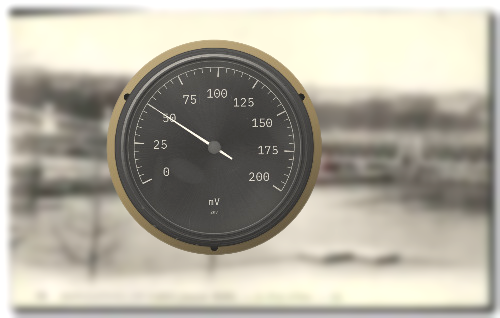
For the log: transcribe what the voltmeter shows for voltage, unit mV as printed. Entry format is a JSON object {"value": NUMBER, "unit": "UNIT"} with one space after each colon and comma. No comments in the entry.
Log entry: {"value": 50, "unit": "mV"}
